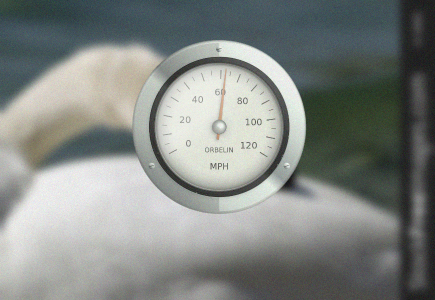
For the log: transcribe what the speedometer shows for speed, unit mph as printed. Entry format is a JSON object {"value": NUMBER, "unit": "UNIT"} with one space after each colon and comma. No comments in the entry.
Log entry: {"value": 62.5, "unit": "mph"}
